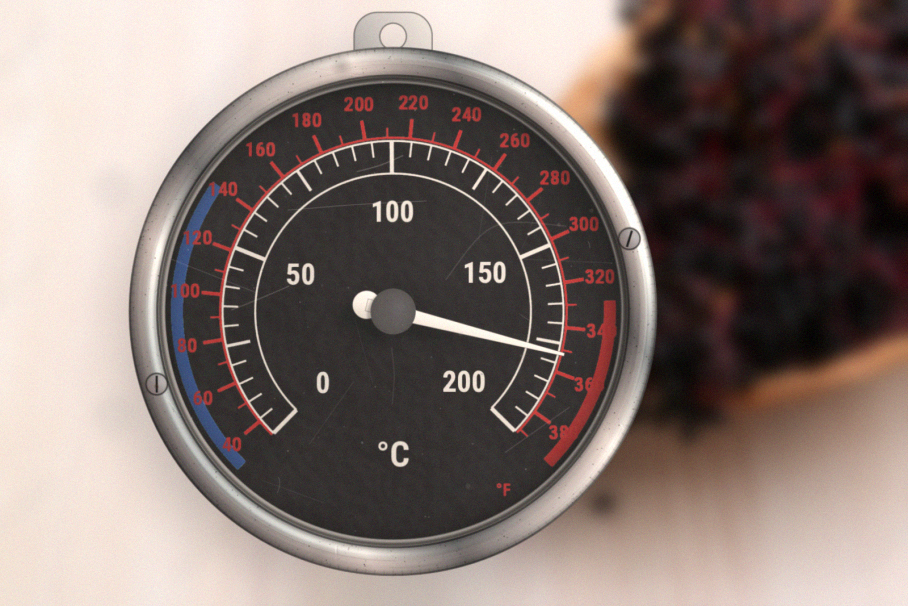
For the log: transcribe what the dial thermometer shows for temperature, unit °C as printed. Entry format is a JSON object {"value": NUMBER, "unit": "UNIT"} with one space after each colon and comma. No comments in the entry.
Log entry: {"value": 177.5, "unit": "°C"}
